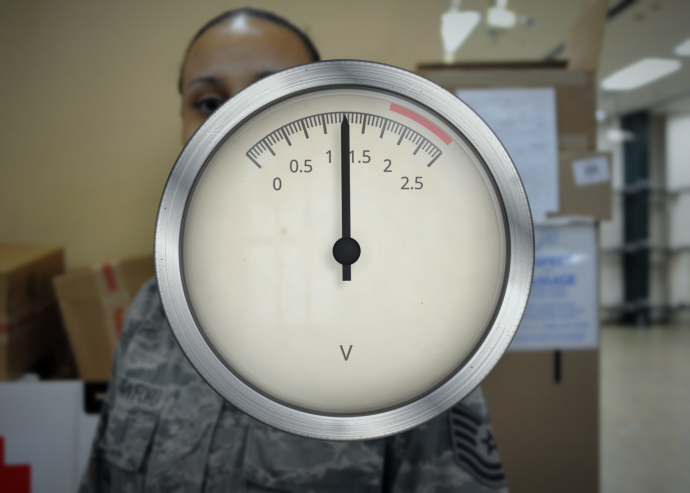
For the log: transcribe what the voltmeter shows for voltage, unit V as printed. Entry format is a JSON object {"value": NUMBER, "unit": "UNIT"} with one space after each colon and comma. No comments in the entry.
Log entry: {"value": 1.25, "unit": "V"}
